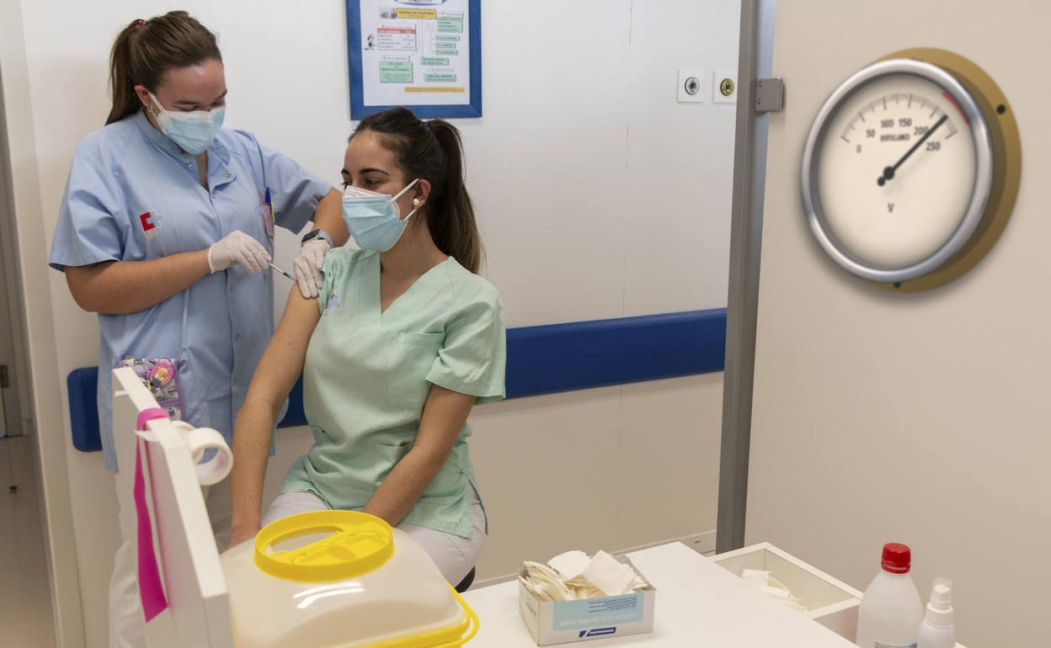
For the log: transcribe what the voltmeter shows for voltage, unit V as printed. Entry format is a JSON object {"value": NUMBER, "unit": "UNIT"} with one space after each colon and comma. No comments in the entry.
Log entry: {"value": 225, "unit": "V"}
